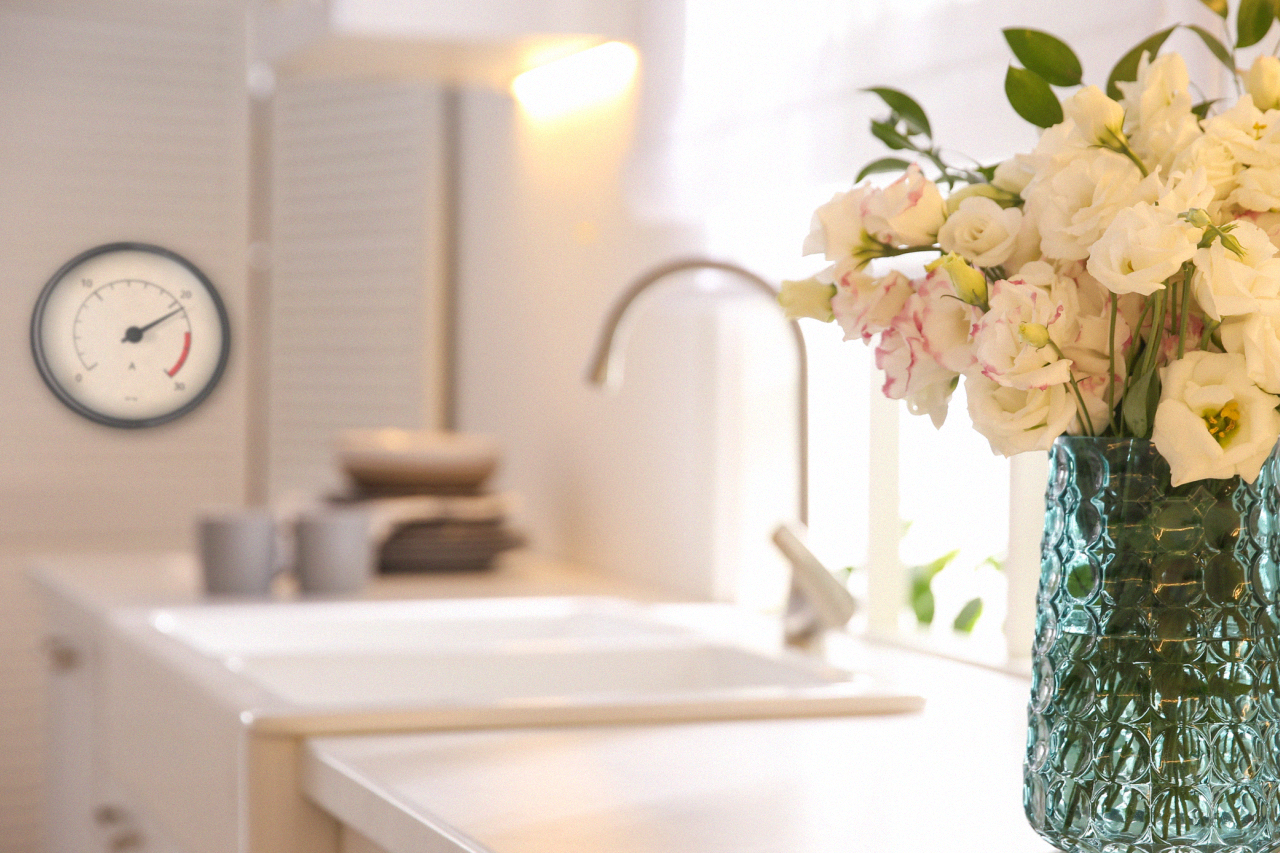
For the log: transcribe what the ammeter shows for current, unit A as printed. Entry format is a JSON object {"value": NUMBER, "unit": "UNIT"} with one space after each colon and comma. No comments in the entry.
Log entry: {"value": 21, "unit": "A"}
